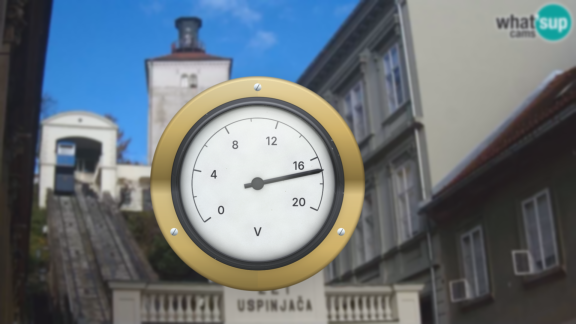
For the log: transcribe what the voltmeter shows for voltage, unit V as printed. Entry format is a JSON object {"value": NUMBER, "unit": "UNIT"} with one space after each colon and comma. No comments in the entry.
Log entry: {"value": 17, "unit": "V"}
